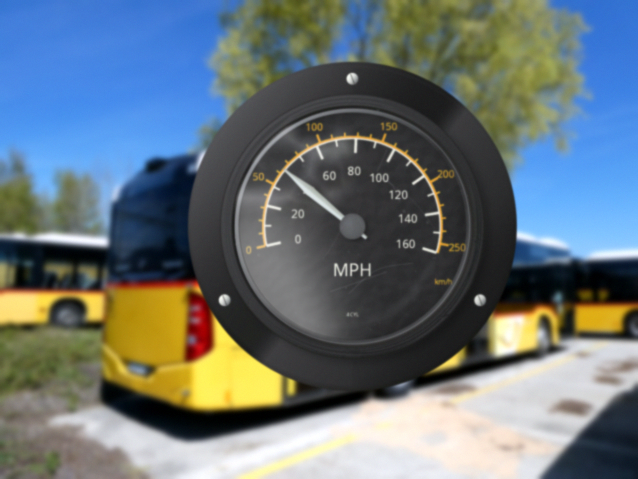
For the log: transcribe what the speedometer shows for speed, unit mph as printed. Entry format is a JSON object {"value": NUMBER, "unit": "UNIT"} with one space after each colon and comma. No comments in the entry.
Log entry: {"value": 40, "unit": "mph"}
